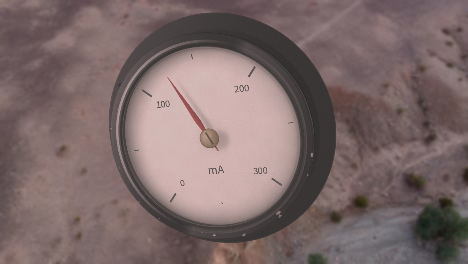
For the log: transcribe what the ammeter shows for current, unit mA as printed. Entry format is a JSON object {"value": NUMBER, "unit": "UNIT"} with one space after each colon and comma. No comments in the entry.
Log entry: {"value": 125, "unit": "mA"}
